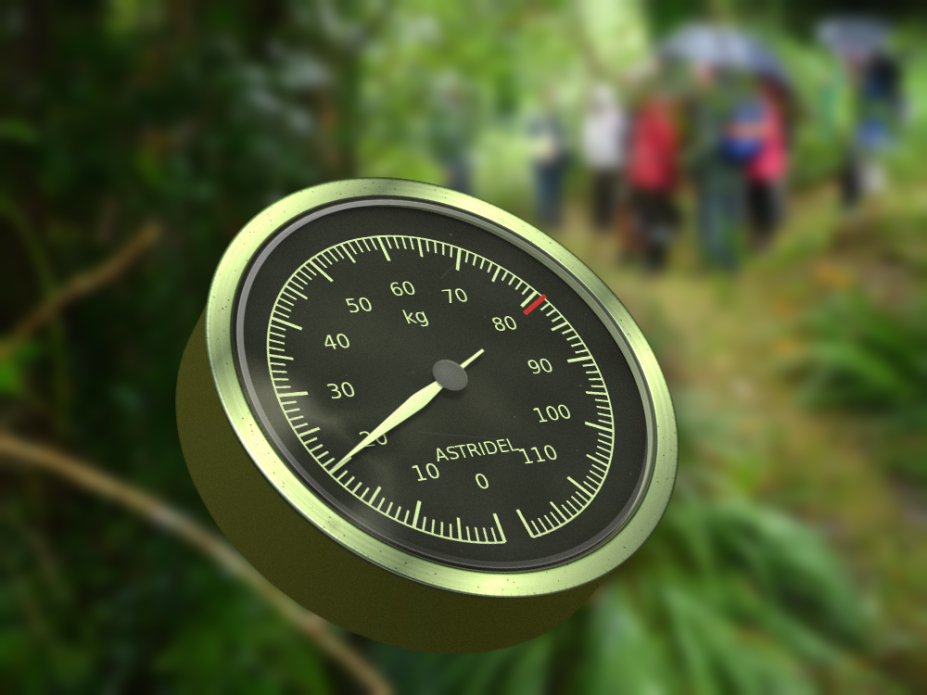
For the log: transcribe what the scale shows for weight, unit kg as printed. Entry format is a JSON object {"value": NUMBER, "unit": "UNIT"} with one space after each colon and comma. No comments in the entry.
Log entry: {"value": 20, "unit": "kg"}
